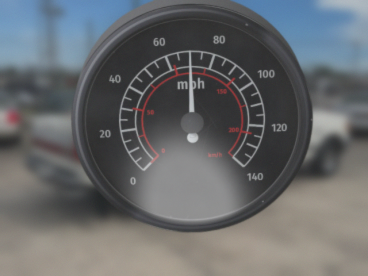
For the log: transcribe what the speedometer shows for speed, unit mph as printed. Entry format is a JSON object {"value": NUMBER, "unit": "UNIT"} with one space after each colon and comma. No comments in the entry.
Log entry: {"value": 70, "unit": "mph"}
